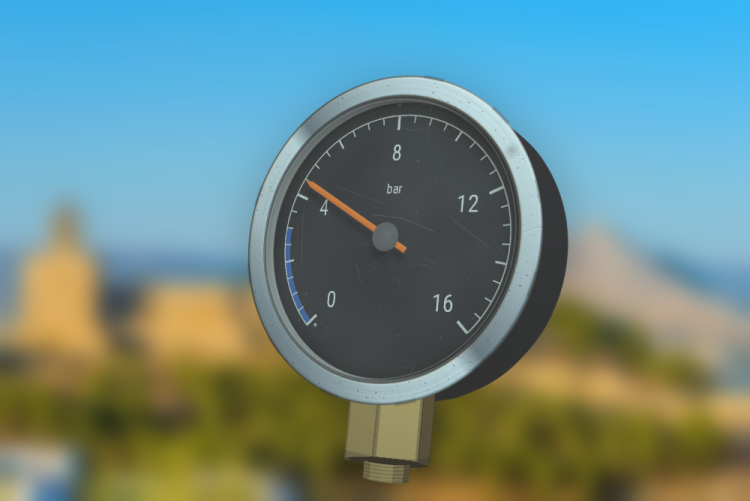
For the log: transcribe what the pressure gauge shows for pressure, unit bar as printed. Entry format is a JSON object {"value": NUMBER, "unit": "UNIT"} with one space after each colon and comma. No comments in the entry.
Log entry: {"value": 4.5, "unit": "bar"}
